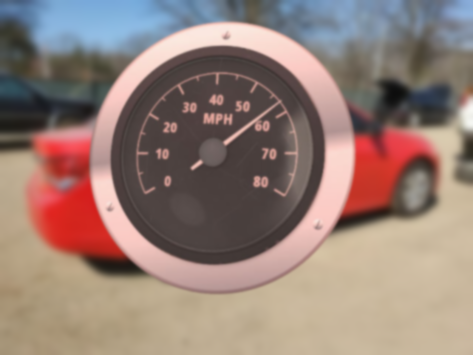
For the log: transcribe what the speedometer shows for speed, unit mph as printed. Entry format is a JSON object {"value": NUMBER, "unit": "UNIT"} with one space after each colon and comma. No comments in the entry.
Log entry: {"value": 57.5, "unit": "mph"}
